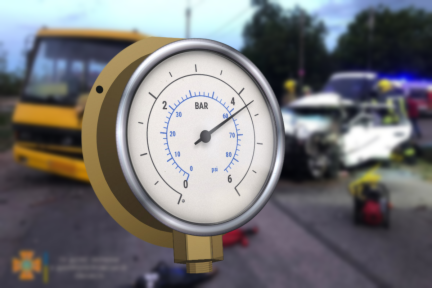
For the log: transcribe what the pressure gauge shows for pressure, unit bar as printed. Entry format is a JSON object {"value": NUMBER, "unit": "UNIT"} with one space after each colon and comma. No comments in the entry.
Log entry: {"value": 4.25, "unit": "bar"}
